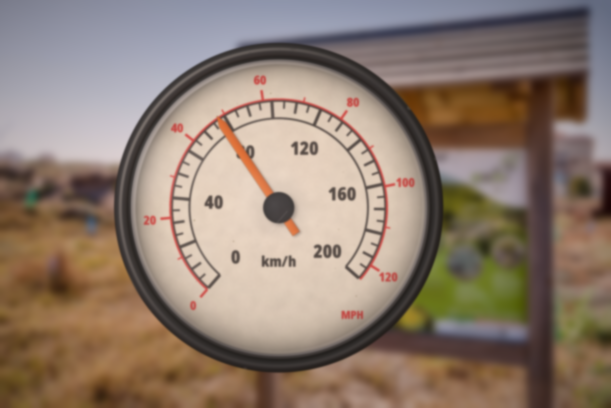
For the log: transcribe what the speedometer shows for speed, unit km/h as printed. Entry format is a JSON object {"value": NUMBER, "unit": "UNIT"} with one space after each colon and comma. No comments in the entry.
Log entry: {"value": 77.5, "unit": "km/h"}
